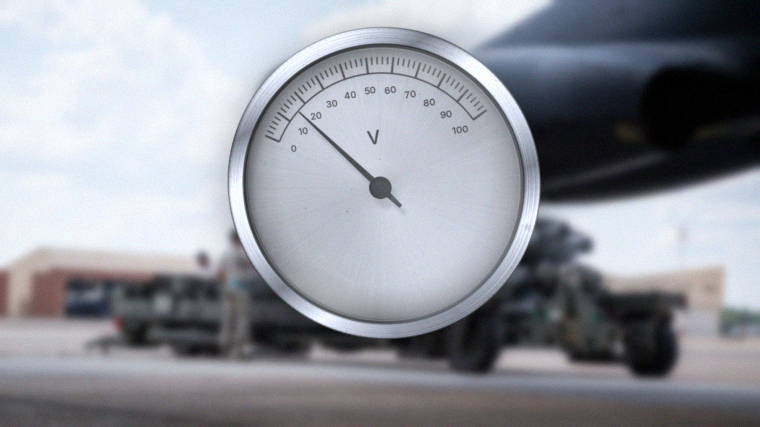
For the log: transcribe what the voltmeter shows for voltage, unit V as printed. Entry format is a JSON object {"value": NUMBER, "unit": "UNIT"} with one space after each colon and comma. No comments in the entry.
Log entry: {"value": 16, "unit": "V"}
